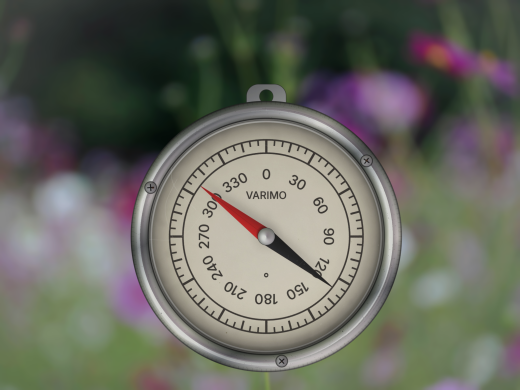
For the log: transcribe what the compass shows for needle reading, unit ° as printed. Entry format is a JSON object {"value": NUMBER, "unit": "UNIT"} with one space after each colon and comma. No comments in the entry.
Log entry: {"value": 307.5, "unit": "°"}
